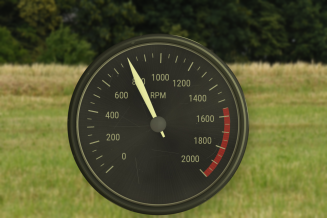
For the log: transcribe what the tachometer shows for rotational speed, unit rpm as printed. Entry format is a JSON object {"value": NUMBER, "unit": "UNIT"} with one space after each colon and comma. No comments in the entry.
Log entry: {"value": 800, "unit": "rpm"}
